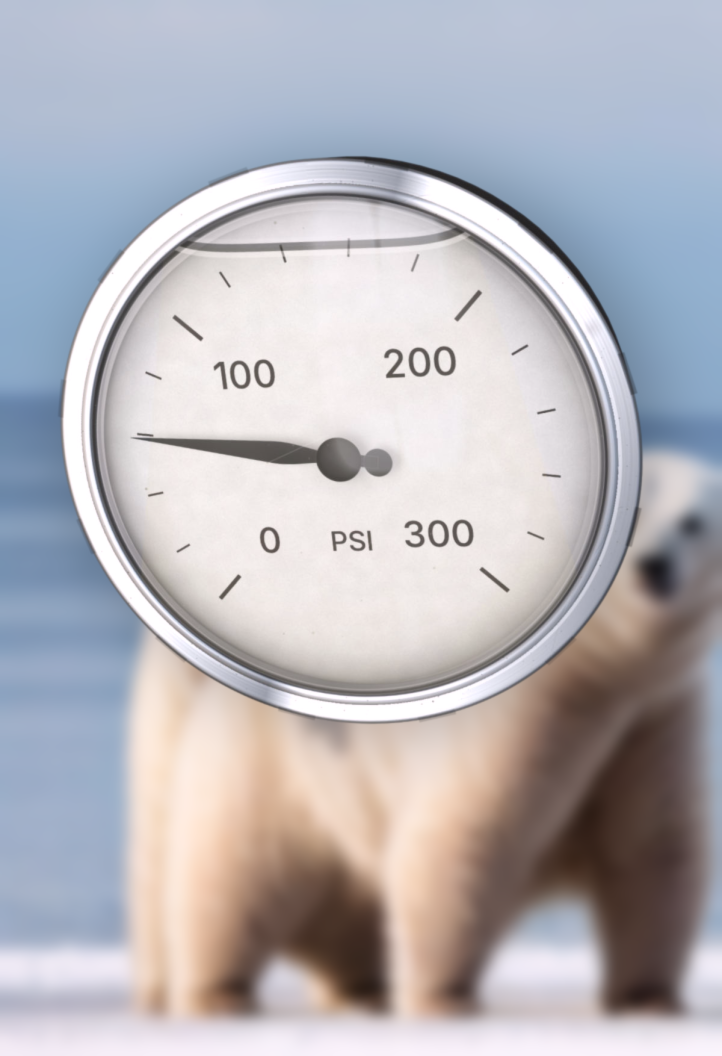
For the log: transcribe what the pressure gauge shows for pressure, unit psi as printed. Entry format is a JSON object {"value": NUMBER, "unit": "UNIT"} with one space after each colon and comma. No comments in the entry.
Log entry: {"value": 60, "unit": "psi"}
